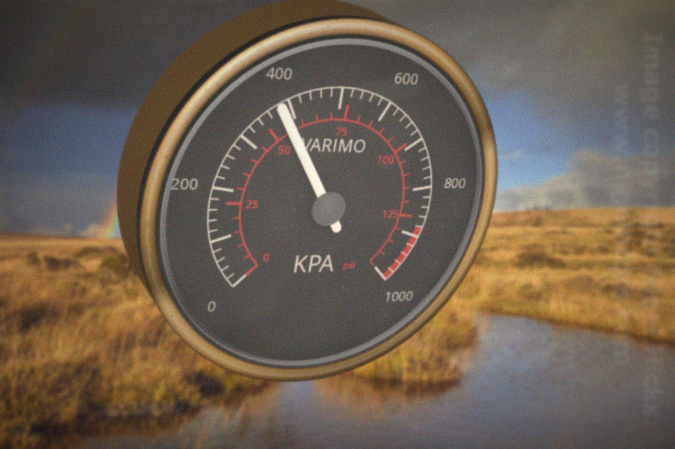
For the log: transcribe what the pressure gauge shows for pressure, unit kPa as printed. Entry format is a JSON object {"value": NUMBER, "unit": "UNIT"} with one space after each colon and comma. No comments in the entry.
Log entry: {"value": 380, "unit": "kPa"}
